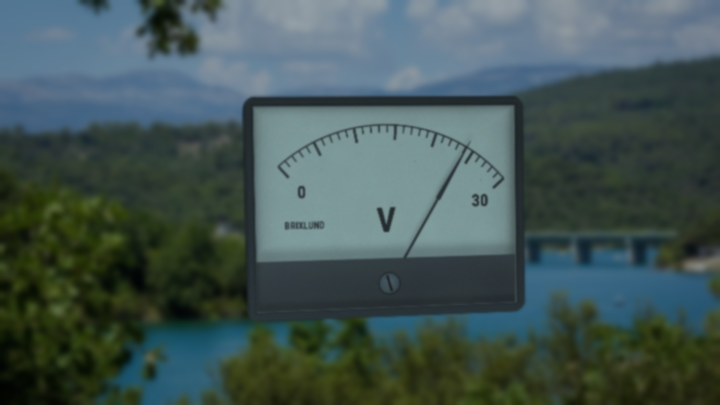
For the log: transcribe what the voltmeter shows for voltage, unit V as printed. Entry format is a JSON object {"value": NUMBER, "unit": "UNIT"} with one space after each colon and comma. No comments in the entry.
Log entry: {"value": 24, "unit": "V"}
